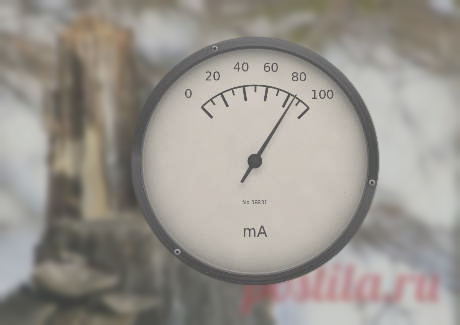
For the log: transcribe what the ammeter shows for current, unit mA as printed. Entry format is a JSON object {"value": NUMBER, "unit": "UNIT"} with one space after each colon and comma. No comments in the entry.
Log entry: {"value": 85, "unit": "mA"}
